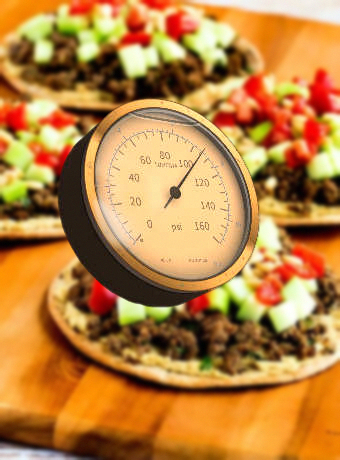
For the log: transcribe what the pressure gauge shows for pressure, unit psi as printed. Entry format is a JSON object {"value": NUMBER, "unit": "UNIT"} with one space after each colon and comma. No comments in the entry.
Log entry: {"value": 105, "unit": "psi"}
